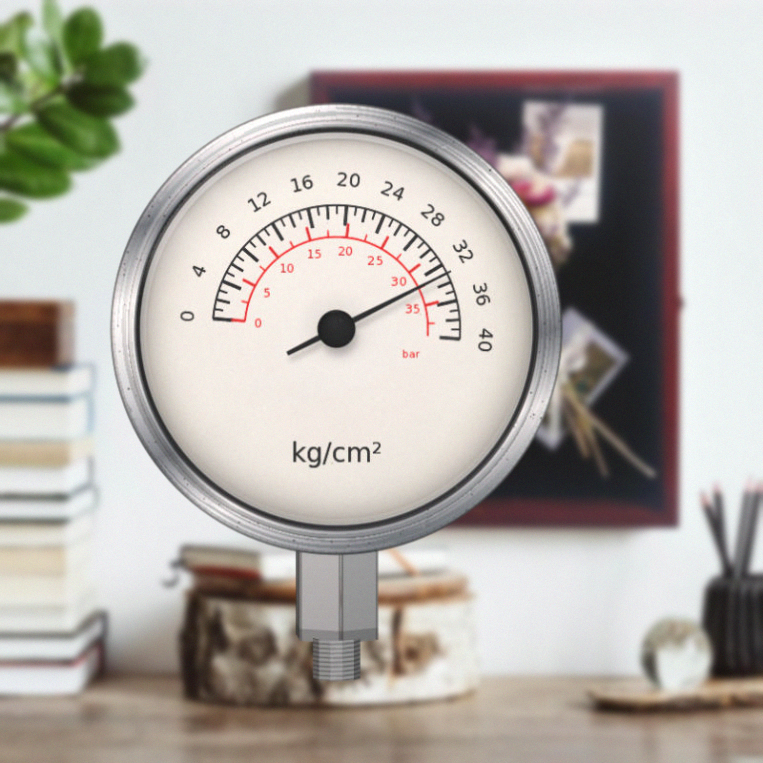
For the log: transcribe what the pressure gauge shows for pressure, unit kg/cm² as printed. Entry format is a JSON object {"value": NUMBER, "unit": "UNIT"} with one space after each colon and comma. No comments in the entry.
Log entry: {"value": 33, "unit": "kg/cm²"}
